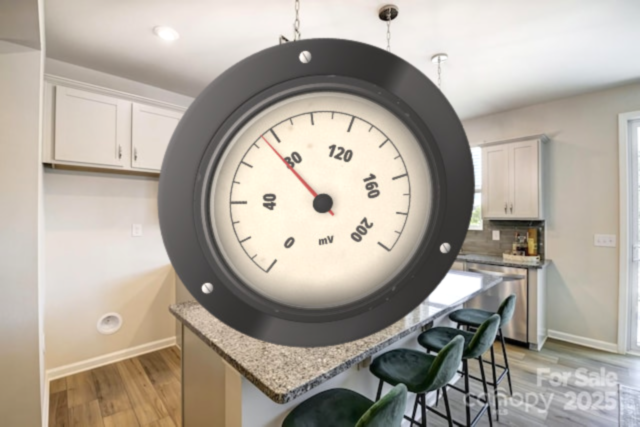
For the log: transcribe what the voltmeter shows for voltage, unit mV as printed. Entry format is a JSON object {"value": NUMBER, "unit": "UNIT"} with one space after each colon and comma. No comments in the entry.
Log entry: {"value": 75, "unit": "mV"}
